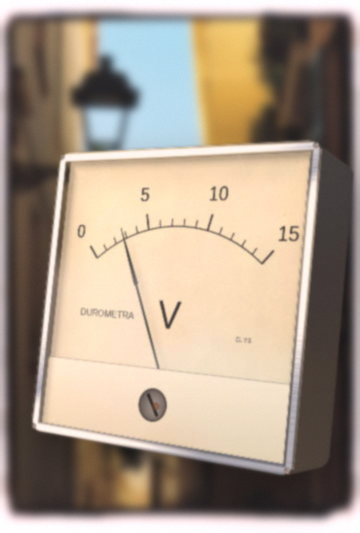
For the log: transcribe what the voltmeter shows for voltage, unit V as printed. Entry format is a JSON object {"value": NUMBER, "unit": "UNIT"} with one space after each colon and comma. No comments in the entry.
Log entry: {"value": 3, "unit": "V"}
